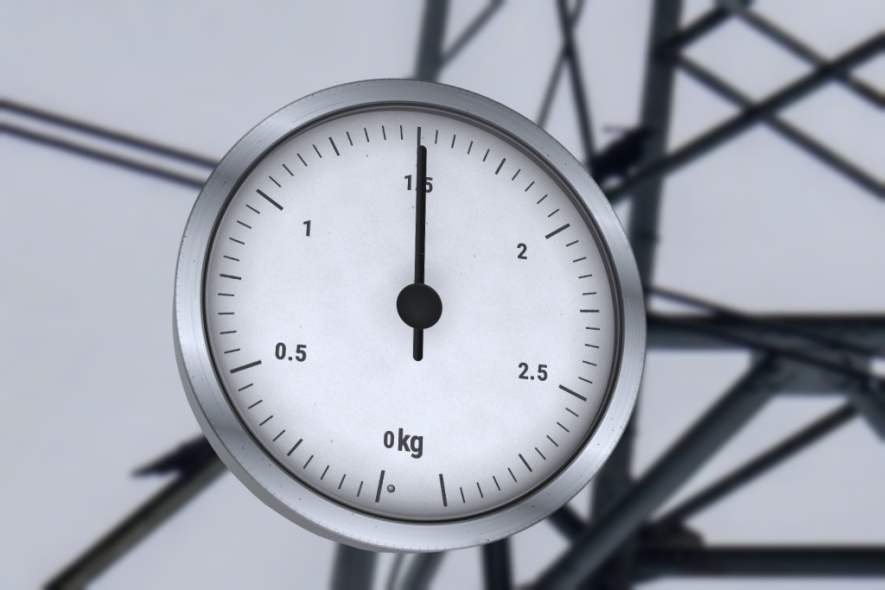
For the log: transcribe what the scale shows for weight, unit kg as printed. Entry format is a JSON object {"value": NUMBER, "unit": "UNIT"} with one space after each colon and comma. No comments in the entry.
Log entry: {"value": 1.5, "unit": "kg"}
